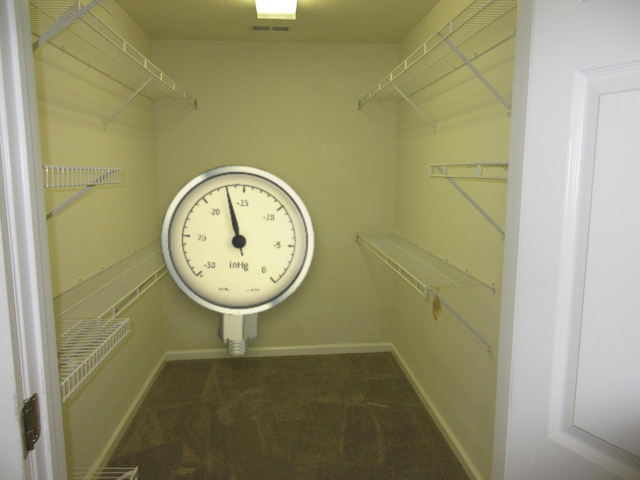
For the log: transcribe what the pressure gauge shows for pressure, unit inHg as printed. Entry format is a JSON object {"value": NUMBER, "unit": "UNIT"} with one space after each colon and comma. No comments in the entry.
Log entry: {"value": -17, "unit": "inHg"}
